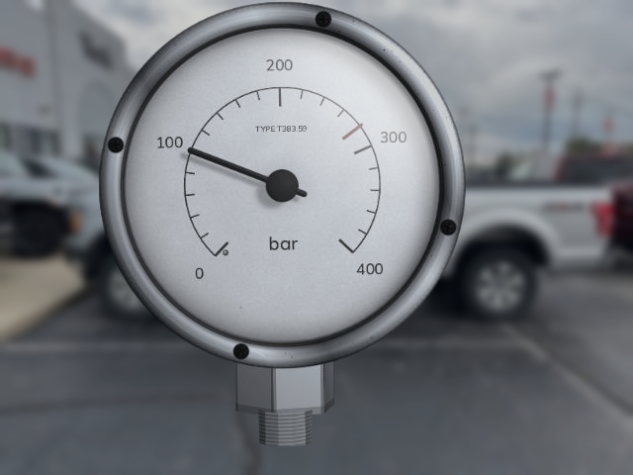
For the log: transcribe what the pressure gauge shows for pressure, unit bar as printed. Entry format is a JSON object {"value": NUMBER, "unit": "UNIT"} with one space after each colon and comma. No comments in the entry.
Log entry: {"value": 100, "unit": "bar"}
